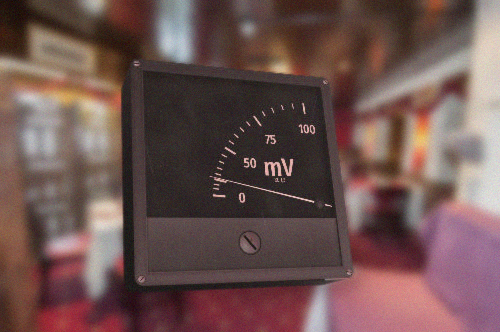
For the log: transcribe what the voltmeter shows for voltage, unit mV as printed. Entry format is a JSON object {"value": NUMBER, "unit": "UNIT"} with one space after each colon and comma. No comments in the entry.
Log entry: {"value": 25, "unit": "mV"}
